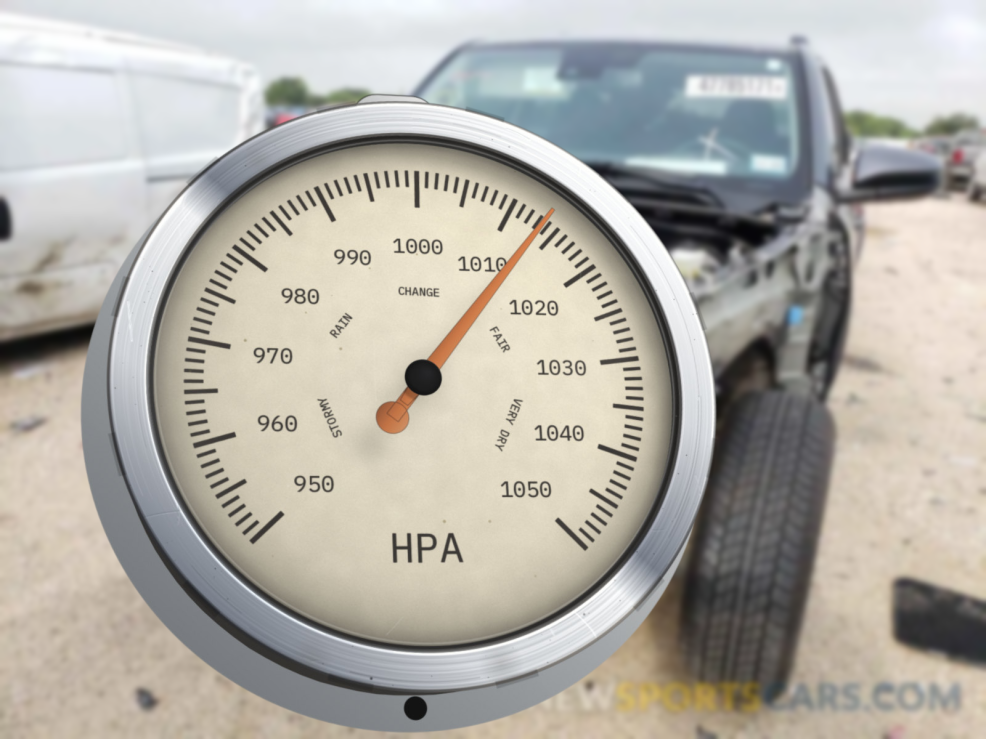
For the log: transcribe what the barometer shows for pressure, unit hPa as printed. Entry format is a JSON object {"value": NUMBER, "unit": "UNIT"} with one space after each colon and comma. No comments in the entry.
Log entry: {"value": 1013.5, "unit": "hPa"}
